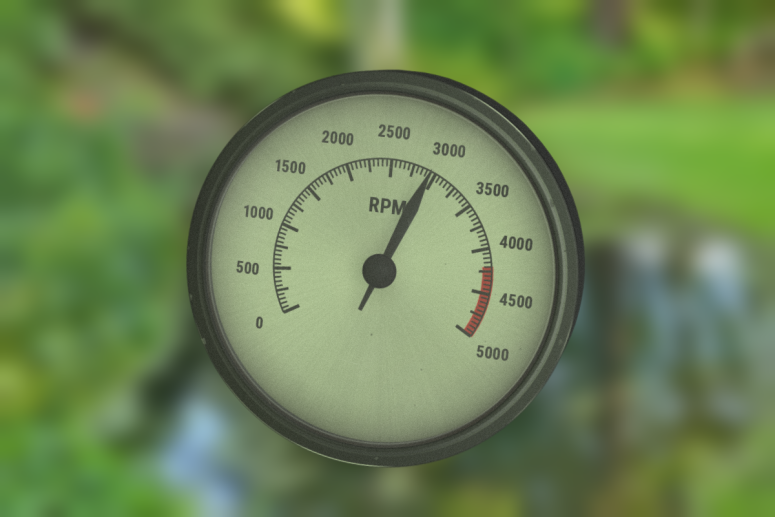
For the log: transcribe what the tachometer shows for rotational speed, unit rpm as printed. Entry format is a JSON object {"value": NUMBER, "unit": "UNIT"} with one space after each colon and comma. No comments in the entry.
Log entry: {"value": 2950, "unit": "rpm"}
